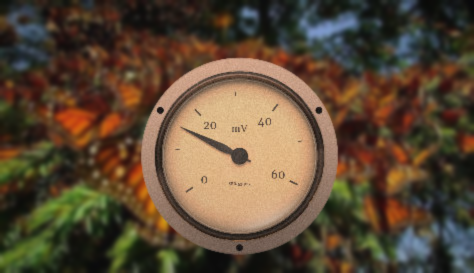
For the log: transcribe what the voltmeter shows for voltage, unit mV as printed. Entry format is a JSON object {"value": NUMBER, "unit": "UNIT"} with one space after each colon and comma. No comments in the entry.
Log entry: {"value": 15, "unit": "mV"}
